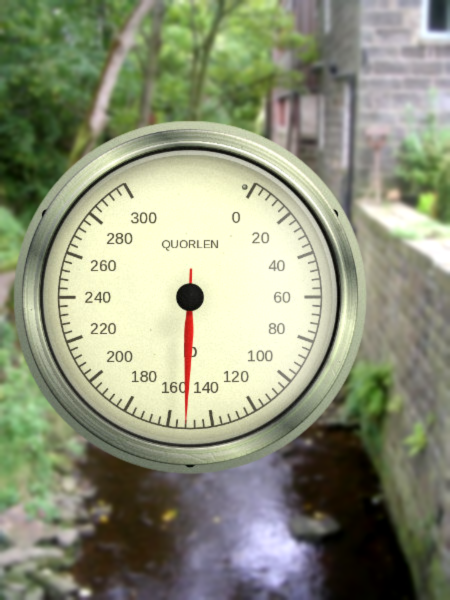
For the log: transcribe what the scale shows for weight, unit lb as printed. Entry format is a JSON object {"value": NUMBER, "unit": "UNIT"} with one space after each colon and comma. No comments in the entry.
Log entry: {"value": 152, "unit": "lb"}
